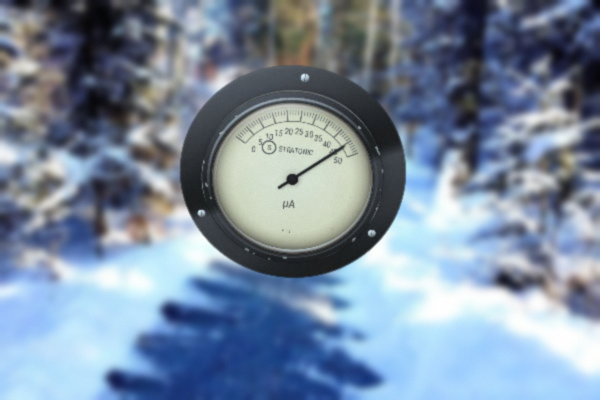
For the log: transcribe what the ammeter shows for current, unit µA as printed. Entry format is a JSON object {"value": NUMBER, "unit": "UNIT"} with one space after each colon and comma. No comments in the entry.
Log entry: {"value": 45, "unit": "µA"}
